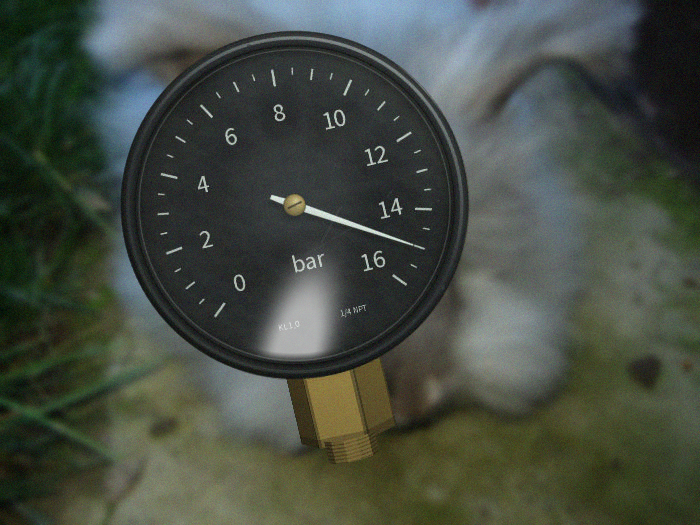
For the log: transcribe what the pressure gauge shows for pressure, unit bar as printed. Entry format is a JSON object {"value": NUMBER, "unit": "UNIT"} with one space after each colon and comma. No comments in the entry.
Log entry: {"value": 15, "unit": "bar"}
